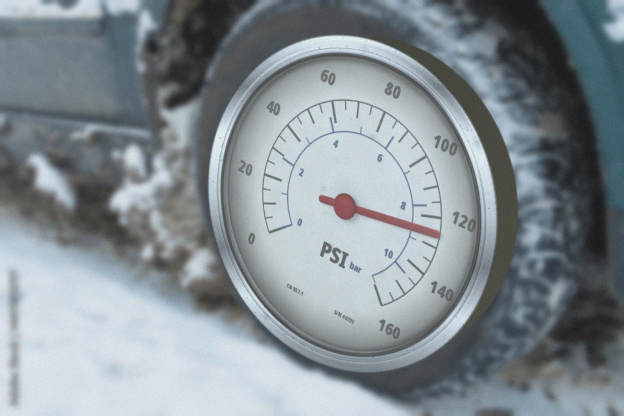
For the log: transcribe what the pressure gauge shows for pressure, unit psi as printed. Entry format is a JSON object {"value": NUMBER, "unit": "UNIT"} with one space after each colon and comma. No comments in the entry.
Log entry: {"value": 125, "unit": "psi"}
